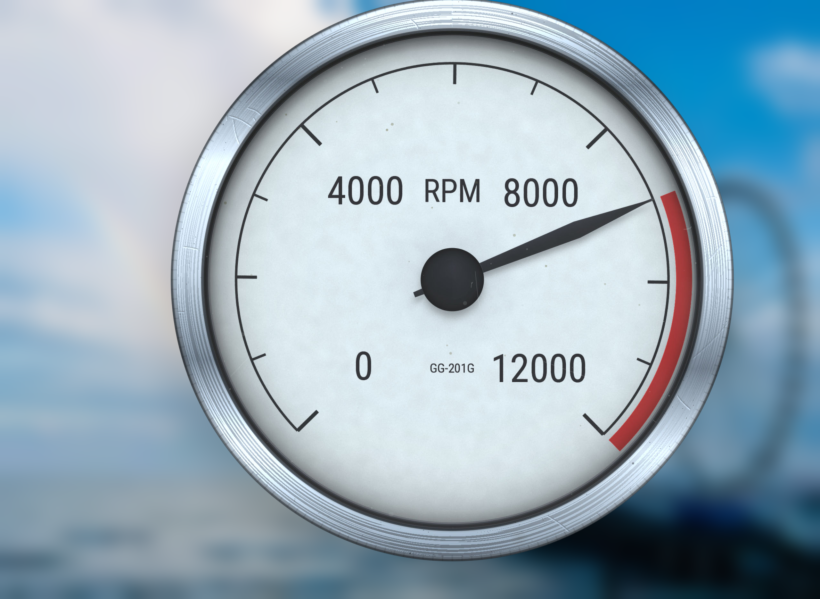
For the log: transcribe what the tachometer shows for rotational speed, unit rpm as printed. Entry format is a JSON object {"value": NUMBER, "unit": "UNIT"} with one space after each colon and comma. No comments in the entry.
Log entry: {"value": 9000, "unit": "rpm"}
